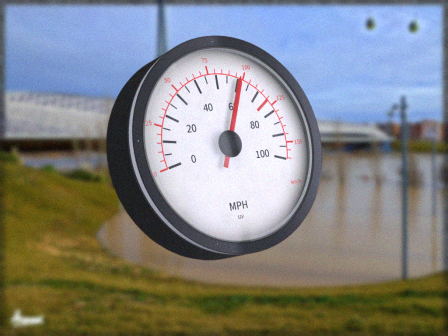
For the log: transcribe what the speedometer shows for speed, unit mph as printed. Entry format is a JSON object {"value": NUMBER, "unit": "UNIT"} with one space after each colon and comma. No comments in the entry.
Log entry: {"value": 60, "unit": "mph"}
